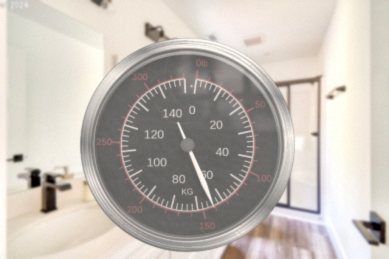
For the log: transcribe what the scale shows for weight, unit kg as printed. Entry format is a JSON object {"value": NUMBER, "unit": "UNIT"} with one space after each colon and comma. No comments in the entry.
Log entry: {"value": 64, "unit": "kg"}
